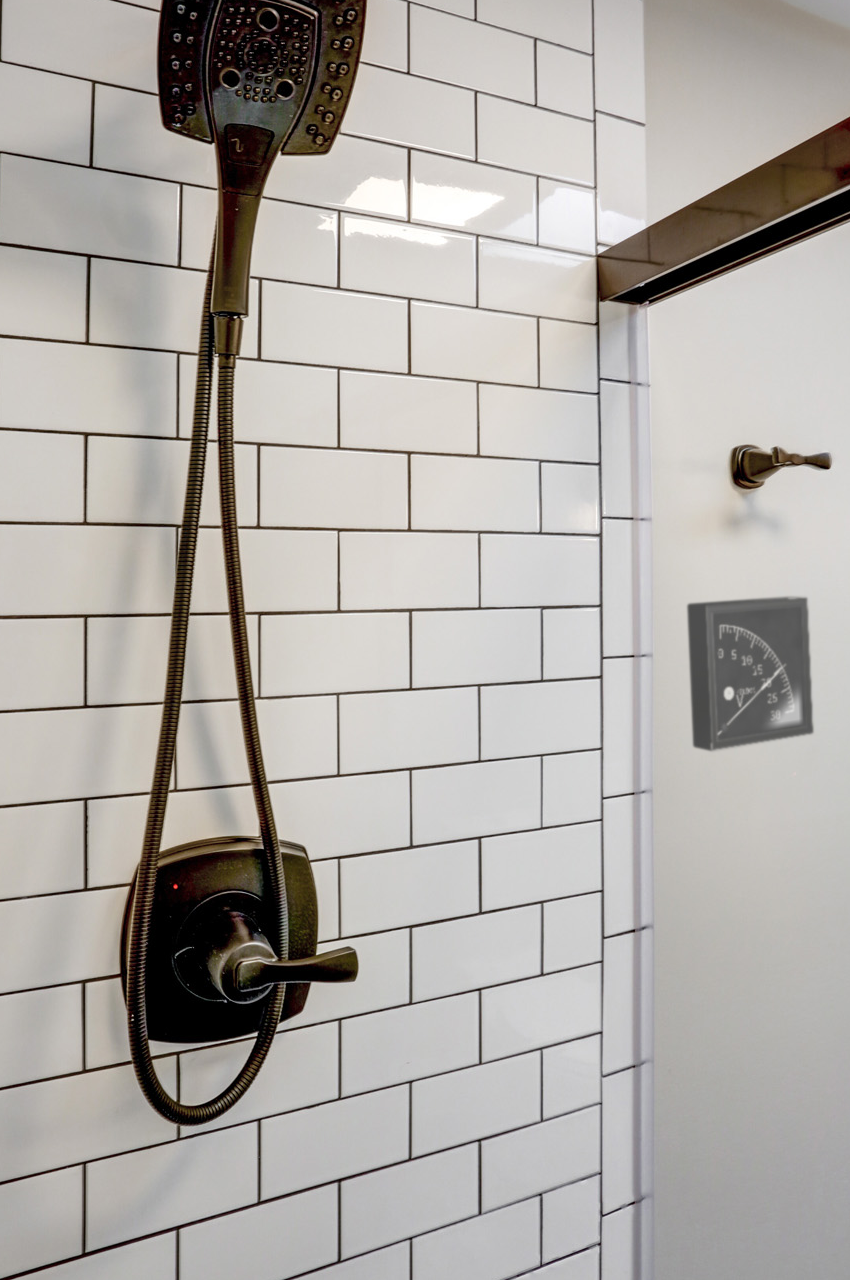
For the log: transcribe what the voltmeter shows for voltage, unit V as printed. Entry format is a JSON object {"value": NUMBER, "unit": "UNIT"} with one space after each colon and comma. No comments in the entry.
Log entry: {"value": 20, "unit": "V"}
